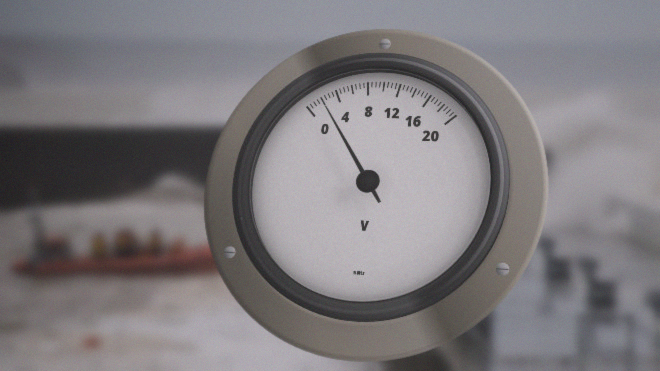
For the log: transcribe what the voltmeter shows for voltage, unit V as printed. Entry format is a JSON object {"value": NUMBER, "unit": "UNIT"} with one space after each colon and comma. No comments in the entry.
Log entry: {"value": 2, "unit": "V"}
